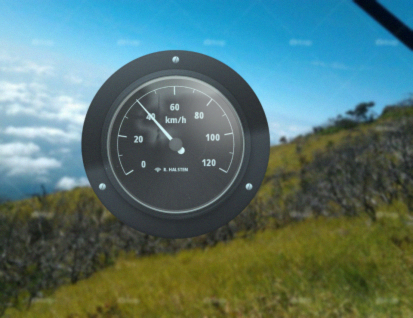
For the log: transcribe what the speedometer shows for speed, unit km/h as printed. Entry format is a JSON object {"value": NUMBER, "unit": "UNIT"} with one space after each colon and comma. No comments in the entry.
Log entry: {"value": 40, "unit": "km/h"}
